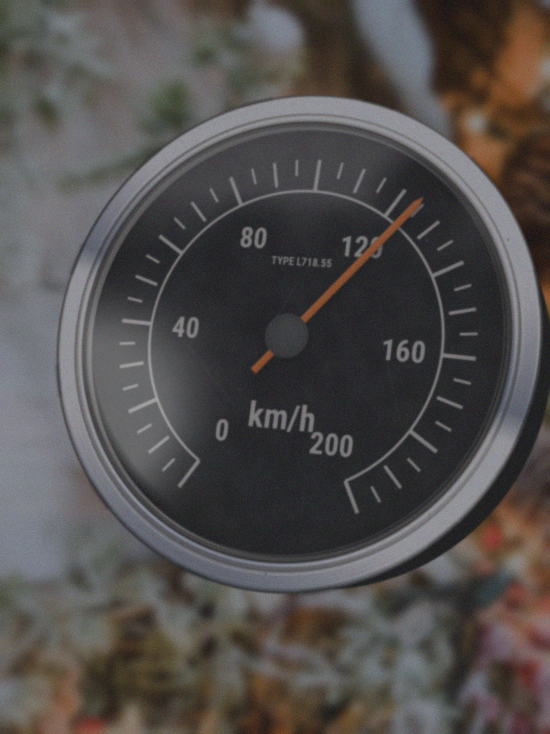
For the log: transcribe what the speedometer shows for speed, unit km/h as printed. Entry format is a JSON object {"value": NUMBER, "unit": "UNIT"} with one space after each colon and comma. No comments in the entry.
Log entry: {"value": 125, "unit": "km/h"}
